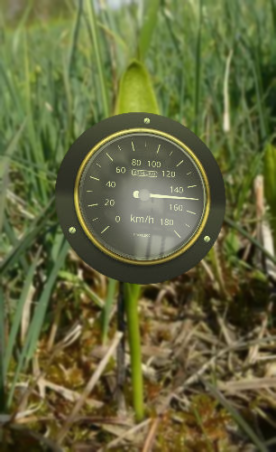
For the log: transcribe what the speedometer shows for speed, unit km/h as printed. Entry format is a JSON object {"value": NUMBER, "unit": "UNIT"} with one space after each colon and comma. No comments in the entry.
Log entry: {"value": 150, "unit": "km/h"}
